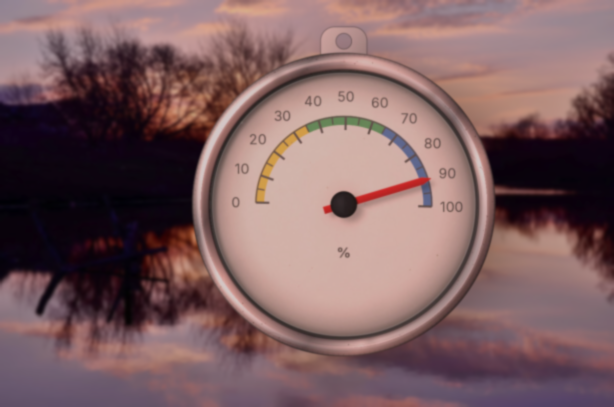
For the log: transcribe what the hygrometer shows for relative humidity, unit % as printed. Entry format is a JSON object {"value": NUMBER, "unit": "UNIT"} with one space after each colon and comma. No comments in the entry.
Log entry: {"value": 90, "unit": "%"}
